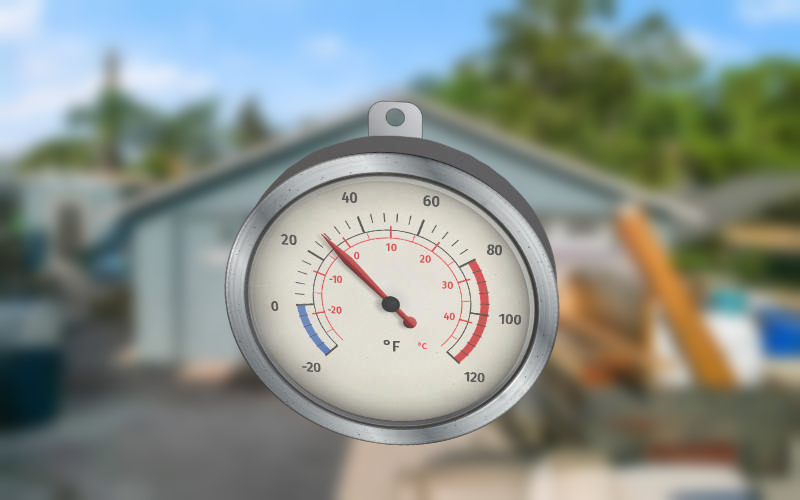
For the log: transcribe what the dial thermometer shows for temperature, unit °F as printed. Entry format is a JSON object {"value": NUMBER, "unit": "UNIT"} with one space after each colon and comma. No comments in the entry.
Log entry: {"value": 28, "unit": "°F"}
